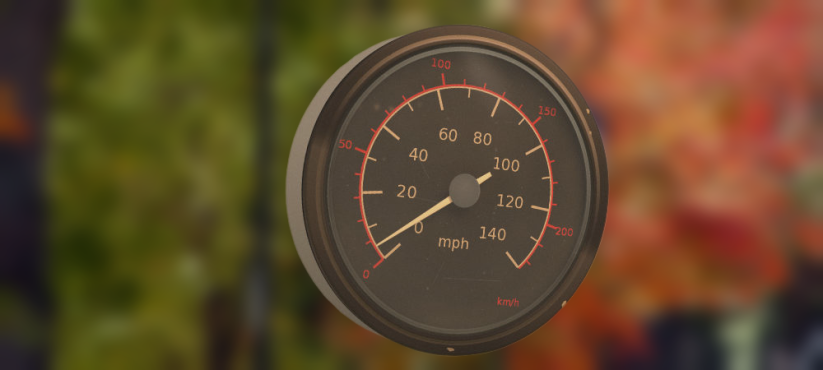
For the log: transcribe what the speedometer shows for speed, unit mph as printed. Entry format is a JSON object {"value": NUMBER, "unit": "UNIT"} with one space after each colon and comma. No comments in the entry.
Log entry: {"value": 5, "unit": "mph"}
